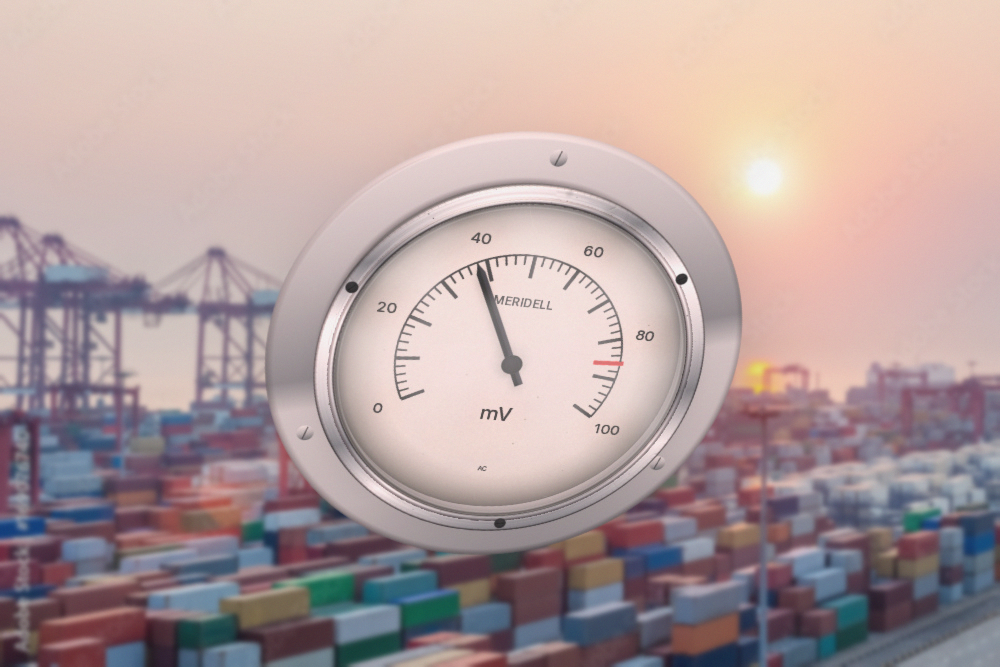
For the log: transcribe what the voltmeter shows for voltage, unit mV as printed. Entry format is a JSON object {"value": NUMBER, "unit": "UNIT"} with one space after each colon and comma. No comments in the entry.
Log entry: {"value": 38, "unit": "mV"}
